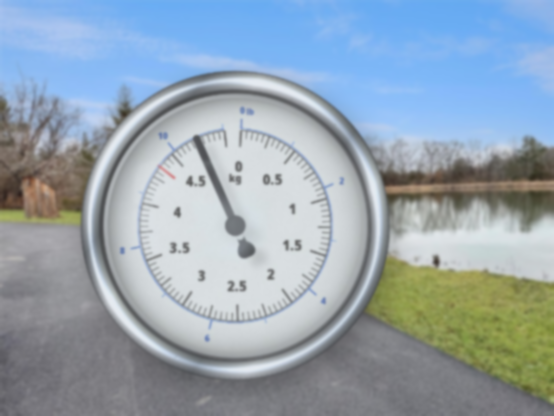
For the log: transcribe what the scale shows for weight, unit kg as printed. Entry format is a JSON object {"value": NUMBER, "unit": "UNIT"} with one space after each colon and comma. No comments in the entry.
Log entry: {"value": 4.75, "unit": "kg"}
